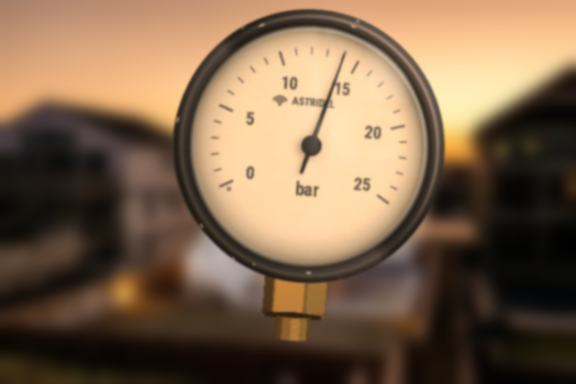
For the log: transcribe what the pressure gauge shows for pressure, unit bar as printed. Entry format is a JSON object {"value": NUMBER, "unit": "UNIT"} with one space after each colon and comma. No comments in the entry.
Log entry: {"value": 14, "unit": "bar"}
